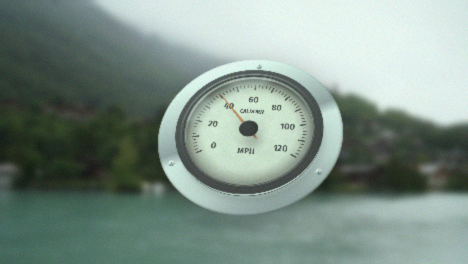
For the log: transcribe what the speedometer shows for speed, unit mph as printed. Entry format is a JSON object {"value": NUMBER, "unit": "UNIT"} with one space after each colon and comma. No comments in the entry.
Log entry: {"value": 40, "unit": "mph"}
